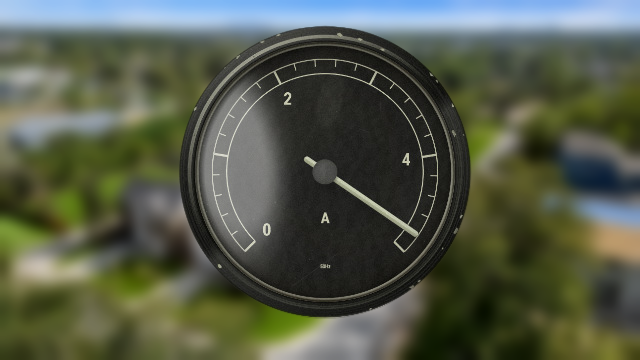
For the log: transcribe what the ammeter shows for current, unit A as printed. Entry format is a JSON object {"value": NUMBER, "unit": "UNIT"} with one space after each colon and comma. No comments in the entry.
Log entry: {"value": 4.8, "unit": "A"}
